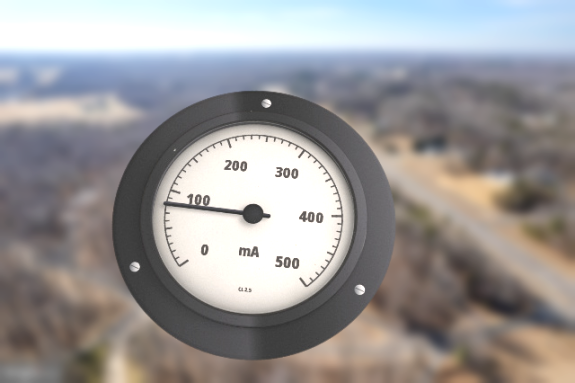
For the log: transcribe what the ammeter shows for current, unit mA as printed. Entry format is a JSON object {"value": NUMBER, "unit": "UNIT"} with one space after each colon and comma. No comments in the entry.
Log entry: {"value": 80, "unit": "mA"}
